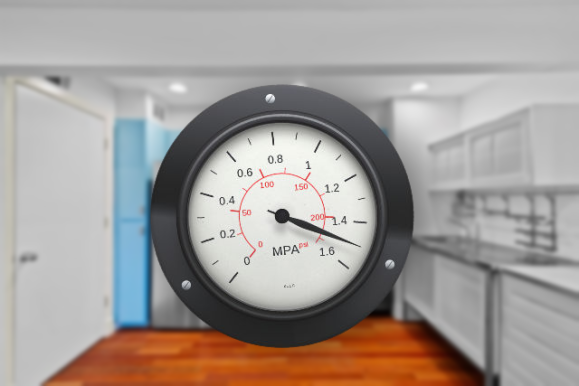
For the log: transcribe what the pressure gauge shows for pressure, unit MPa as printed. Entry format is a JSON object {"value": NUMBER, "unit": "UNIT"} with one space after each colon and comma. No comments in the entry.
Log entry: {"value": 1.5, "unit": "MPa"}
